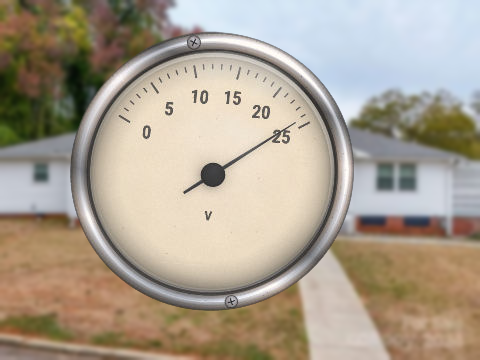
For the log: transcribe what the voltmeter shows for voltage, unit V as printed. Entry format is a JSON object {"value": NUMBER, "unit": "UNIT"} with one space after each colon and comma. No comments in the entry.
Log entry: {"value": 24, "unit": "V"}
